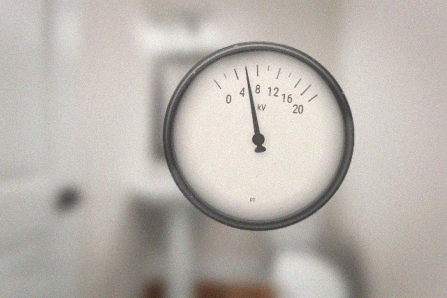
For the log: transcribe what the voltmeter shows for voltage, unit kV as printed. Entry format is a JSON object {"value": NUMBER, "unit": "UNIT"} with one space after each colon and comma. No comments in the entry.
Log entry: {"value": 6, "unit": "kV"}
